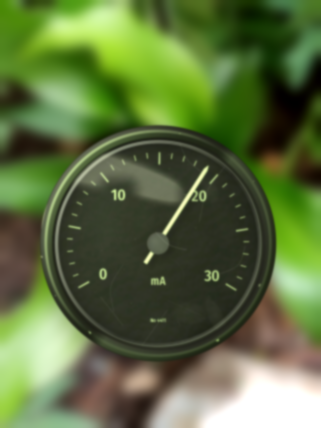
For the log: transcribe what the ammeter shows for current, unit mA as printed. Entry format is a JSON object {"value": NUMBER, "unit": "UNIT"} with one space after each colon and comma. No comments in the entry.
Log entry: {"value": 19, "unit": "mA"}
